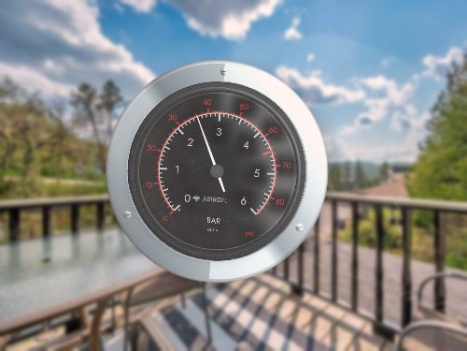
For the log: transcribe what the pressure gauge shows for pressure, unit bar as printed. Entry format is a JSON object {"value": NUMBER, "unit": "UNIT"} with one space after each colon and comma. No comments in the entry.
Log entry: {"value": 2.5, "unit": "bar"}
